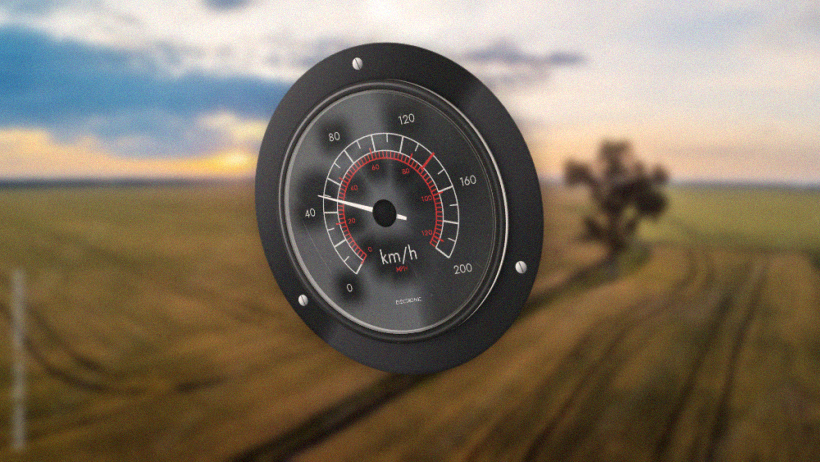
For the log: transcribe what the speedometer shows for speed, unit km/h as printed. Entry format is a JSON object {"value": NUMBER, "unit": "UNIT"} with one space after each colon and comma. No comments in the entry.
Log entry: {"value": 50, "unit": "km/h"}
